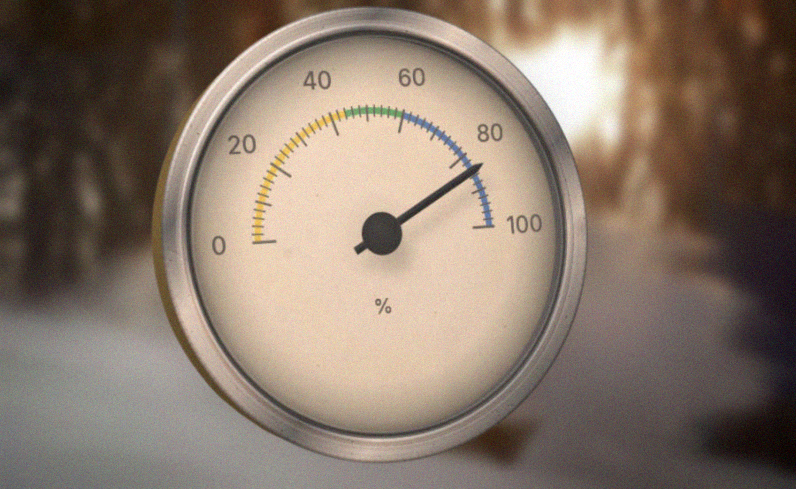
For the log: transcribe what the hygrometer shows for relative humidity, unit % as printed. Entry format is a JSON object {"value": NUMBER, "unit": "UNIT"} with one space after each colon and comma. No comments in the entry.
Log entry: {"value": 84, "unit": "%"}
